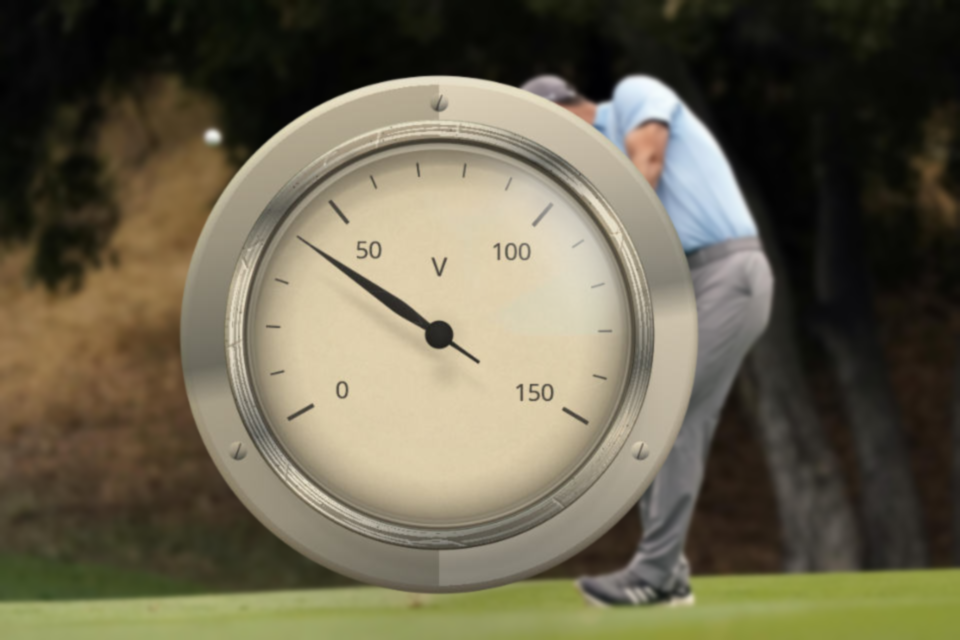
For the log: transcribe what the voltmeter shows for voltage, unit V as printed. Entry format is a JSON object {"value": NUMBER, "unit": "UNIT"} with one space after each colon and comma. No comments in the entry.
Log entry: {"value": 40, "unit": "V"}
